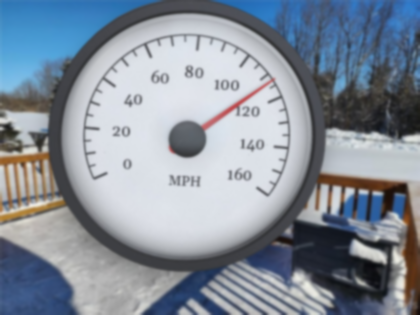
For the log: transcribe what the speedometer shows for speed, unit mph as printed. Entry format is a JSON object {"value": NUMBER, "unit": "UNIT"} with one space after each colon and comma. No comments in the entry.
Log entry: {"value": 112.5, "unit": "mph"}
